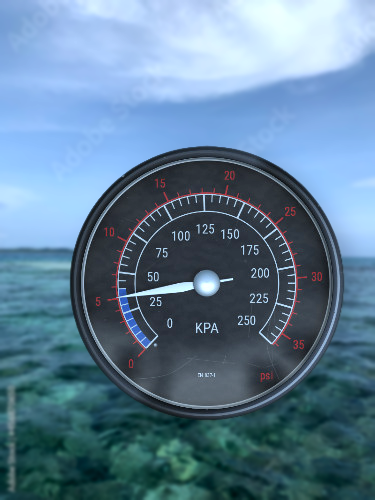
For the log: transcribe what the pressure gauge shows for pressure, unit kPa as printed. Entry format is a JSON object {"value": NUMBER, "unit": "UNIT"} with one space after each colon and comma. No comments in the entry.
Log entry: {"value": 35, "unit": "kPa"}
